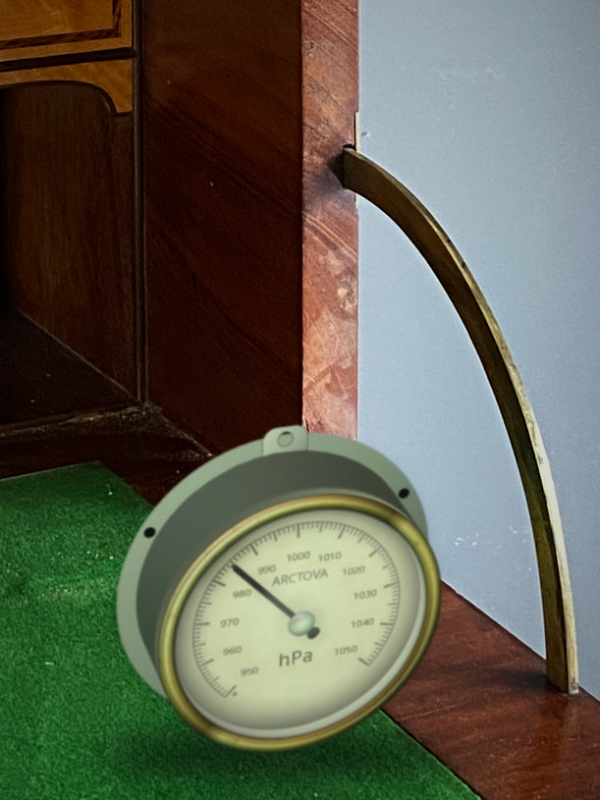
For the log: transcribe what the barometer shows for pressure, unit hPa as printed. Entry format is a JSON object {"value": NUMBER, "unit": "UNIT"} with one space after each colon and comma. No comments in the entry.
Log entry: {"value": 985, "unit": "hPa"}
